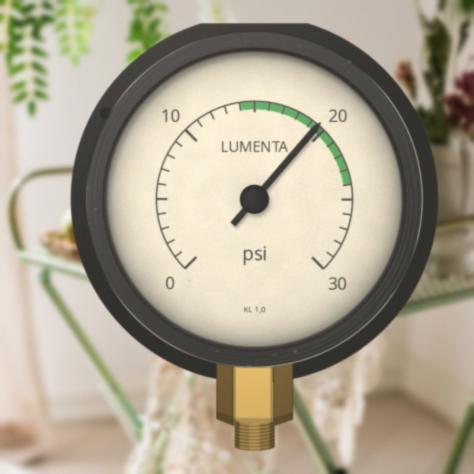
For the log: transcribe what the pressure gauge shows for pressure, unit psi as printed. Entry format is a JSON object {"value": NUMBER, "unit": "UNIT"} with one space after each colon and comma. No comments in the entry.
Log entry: {"value": 19.5, "unit": "psi"}
